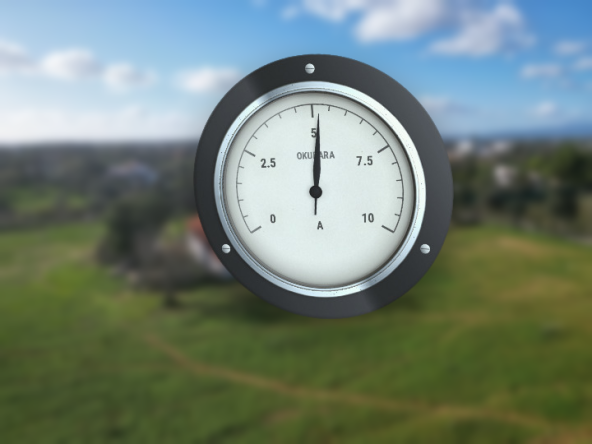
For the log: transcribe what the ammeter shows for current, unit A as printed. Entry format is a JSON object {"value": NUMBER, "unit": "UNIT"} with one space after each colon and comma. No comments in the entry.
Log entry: {"value": 5.25, "unit": "A"}
